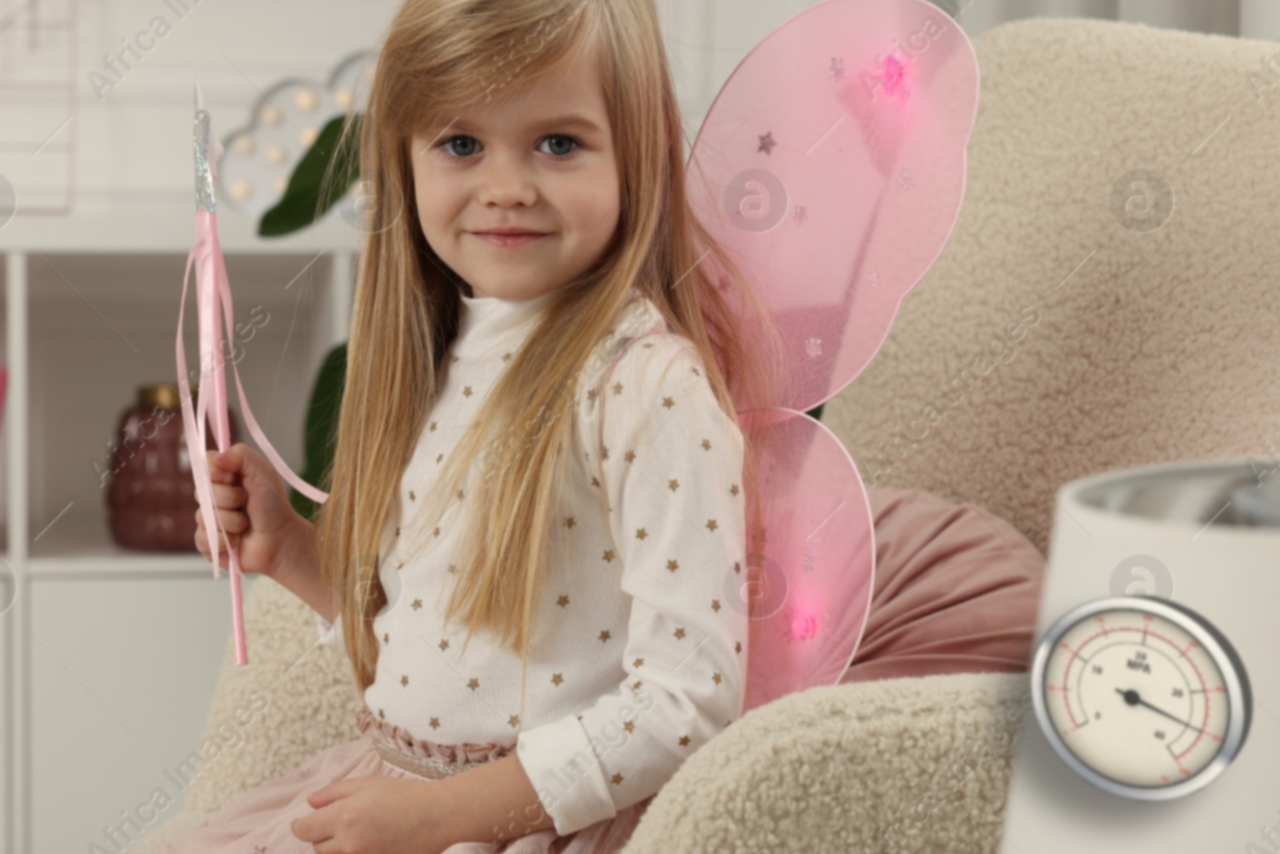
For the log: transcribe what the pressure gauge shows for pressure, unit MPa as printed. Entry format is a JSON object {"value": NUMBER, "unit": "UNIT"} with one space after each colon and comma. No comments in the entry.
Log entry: {"value": 35, "unit": "MPa"}
